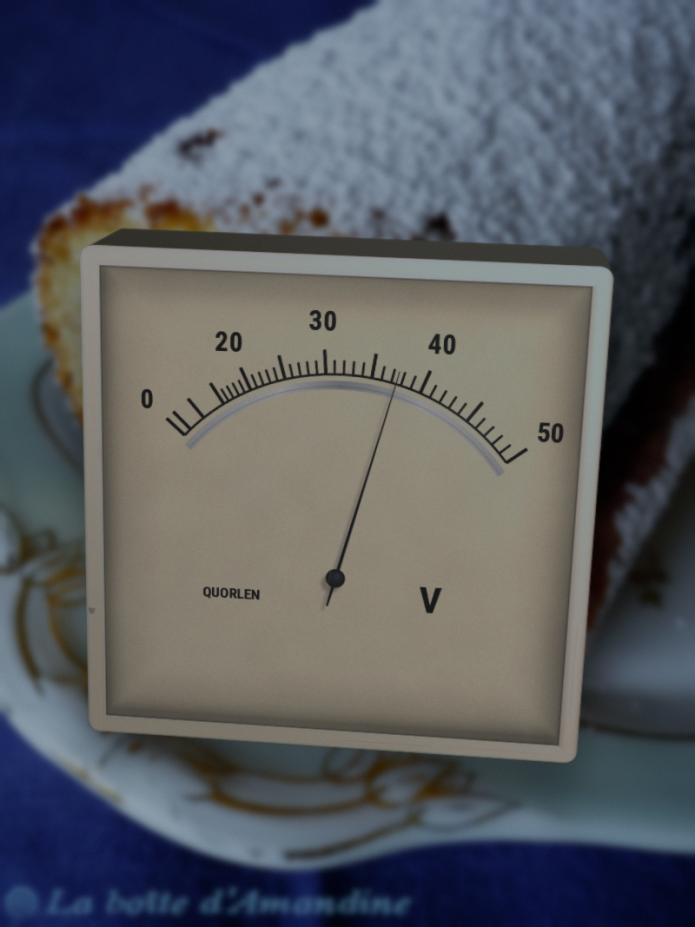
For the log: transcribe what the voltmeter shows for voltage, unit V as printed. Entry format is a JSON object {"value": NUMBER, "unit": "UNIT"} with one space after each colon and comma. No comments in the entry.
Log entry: {"value": 37.5, "unit": "V"}
